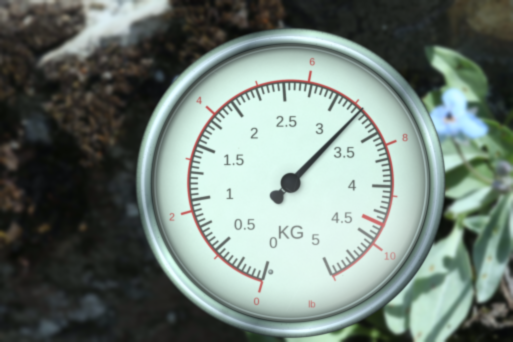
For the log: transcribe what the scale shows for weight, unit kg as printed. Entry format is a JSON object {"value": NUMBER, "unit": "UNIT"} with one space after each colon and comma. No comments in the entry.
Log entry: {"value": 3.25, "unit": "kg"}
